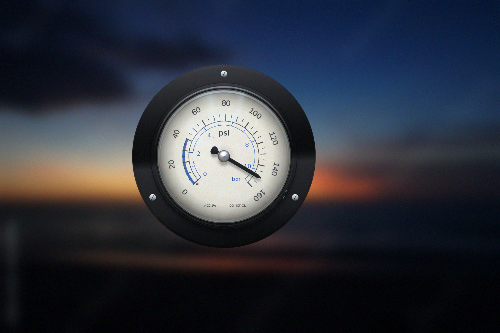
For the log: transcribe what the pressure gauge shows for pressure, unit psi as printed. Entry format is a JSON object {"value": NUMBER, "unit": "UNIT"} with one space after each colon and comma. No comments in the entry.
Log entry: {"value": 150, "unit": "psi"}
